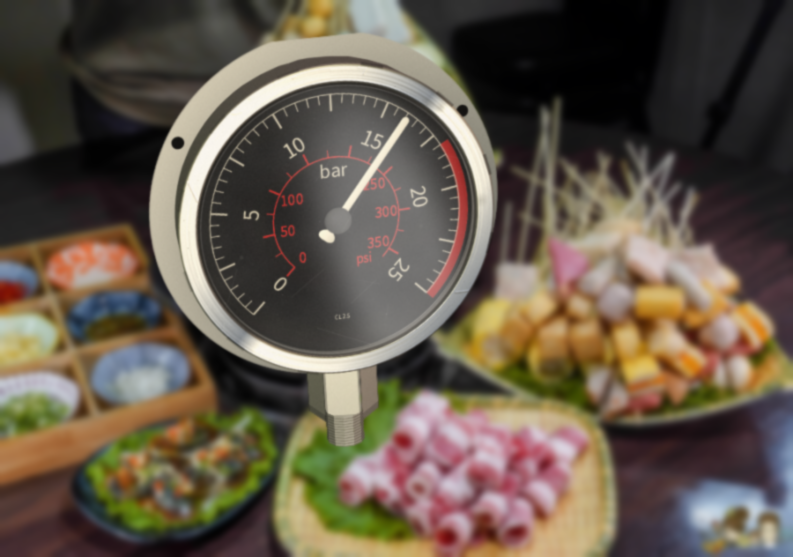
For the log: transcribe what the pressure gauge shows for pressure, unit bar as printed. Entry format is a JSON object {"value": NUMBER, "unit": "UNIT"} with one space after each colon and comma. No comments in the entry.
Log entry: {"value": 16, "unit": "bar"}
